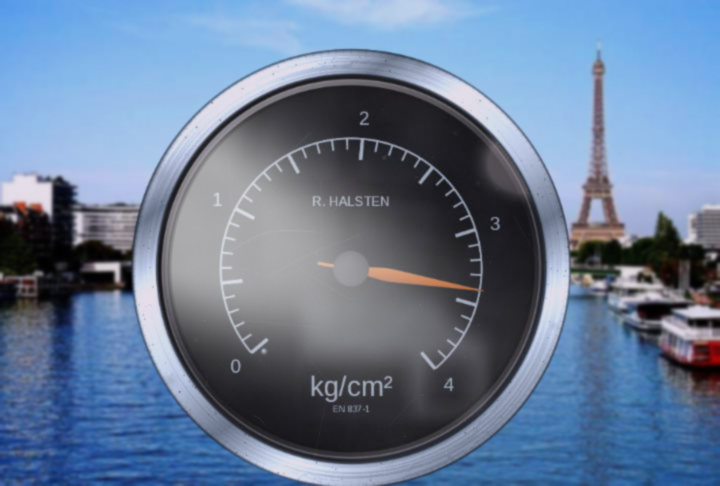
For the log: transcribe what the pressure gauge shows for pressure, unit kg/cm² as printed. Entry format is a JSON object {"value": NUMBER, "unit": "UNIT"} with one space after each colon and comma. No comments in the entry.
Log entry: {"value": 3.4, "unit": "kg/cm²"}
